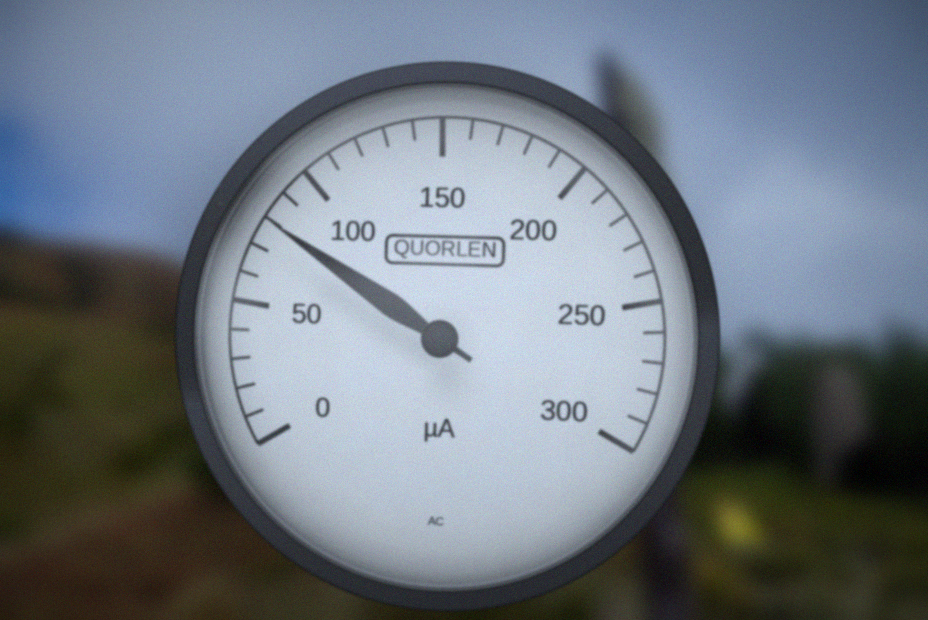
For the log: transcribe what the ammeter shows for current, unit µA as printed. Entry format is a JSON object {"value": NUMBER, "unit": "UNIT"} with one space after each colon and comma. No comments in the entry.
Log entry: {"value": 80, "unit": "µA"}
